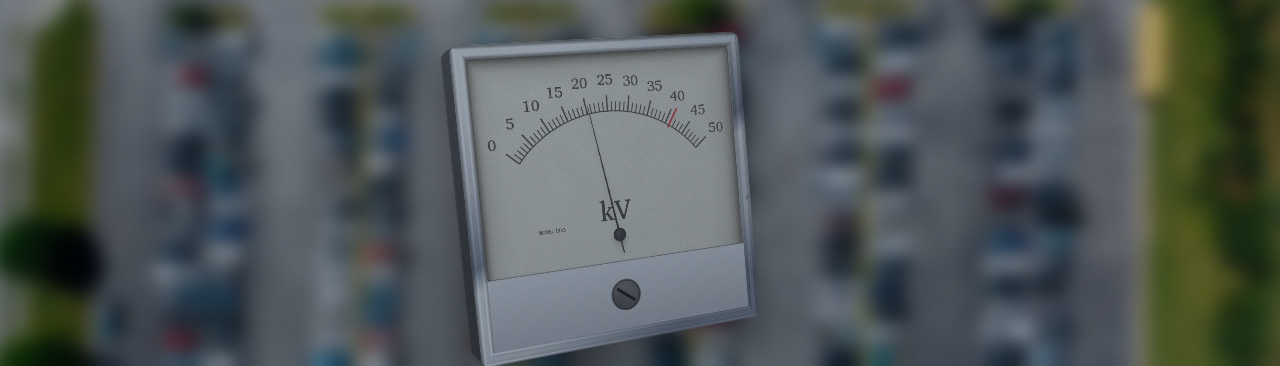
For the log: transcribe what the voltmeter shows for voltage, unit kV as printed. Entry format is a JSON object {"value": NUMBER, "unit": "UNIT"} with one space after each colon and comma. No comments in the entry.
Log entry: {"value": 20, "unit": "kV"}
